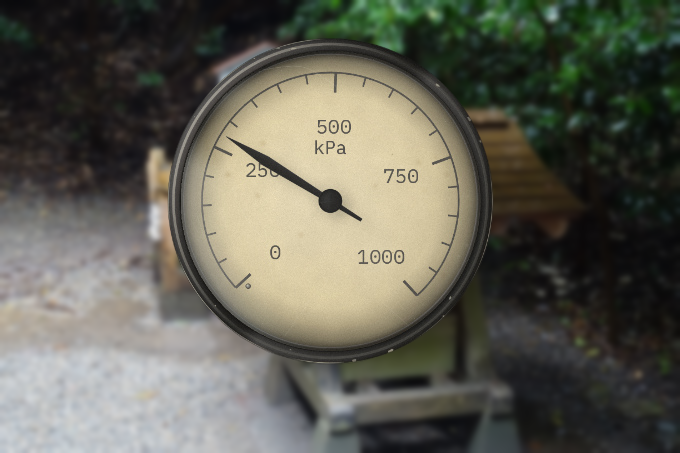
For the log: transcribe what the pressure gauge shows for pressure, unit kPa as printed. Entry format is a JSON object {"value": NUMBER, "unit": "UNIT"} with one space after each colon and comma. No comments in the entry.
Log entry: {"value": 275, "unit": "kPa"}
